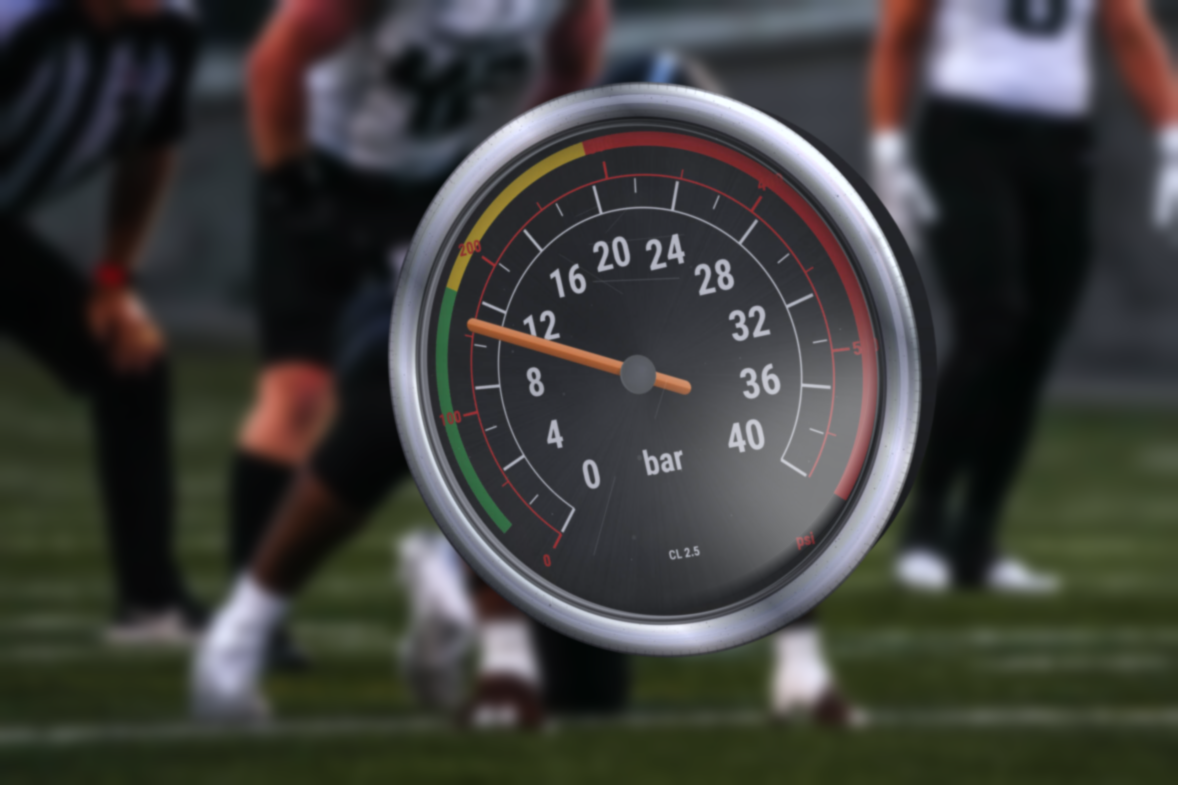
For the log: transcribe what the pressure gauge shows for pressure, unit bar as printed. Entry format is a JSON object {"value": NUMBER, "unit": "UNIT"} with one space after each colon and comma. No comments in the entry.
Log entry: {"value": 11, "unit": "bar"}
